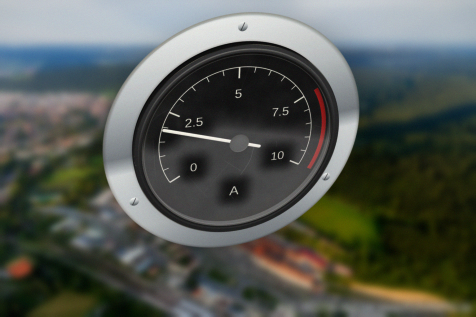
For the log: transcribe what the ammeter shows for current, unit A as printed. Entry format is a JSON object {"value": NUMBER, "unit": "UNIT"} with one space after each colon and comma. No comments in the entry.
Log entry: {"value": 2, "unit": "A"}
